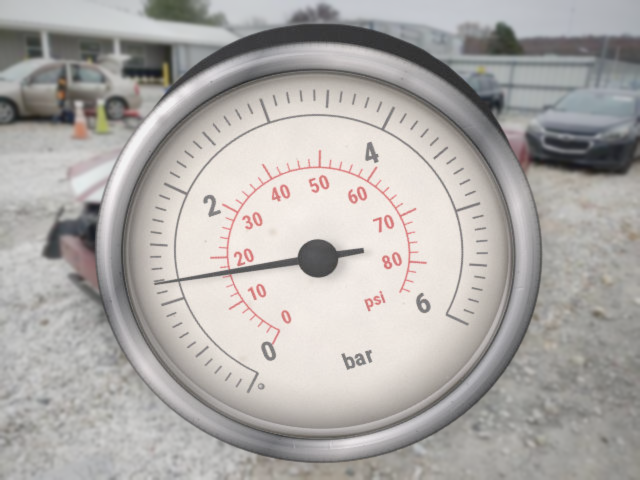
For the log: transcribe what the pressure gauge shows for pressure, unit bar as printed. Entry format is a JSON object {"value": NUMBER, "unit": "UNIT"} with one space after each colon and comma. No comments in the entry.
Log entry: {"value": 1.2, "unit": "bar"}
